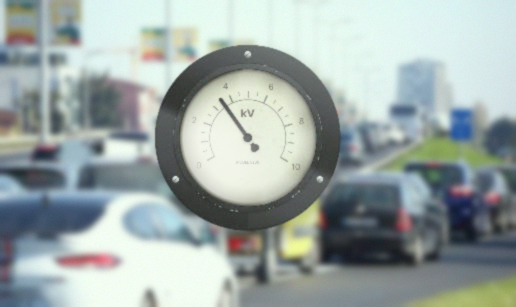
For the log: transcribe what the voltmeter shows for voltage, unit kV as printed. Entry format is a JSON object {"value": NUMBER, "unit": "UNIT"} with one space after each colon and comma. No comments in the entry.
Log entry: {"value": 3.5, "unit": "kV"}
